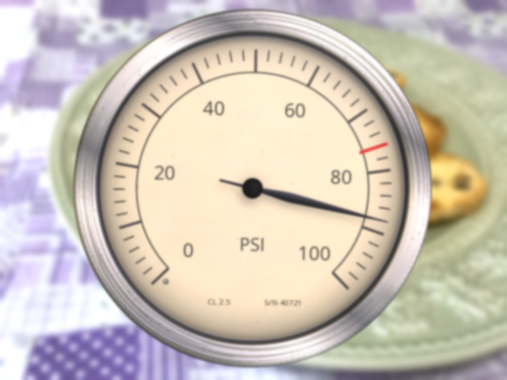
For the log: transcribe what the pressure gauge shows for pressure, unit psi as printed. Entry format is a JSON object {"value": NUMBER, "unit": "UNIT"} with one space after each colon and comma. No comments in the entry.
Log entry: {"value": 88, "unit": "psi"}
